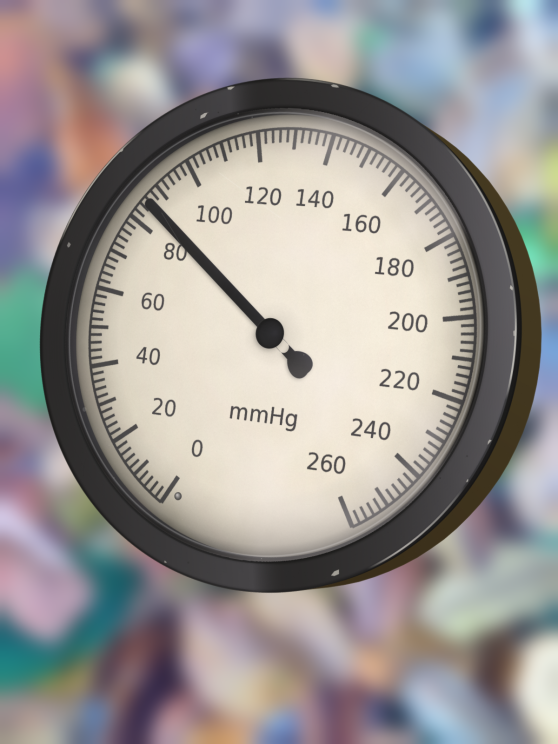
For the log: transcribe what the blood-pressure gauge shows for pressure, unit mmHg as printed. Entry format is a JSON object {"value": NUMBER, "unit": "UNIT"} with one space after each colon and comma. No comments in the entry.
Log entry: {"value": 86, "unit": "mmHg"}
